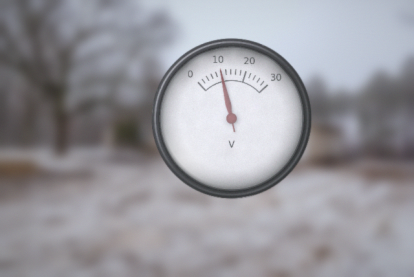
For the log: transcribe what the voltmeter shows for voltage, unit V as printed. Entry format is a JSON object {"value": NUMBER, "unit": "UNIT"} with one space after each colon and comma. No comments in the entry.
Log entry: {"value": 10, "unit": "V"}
